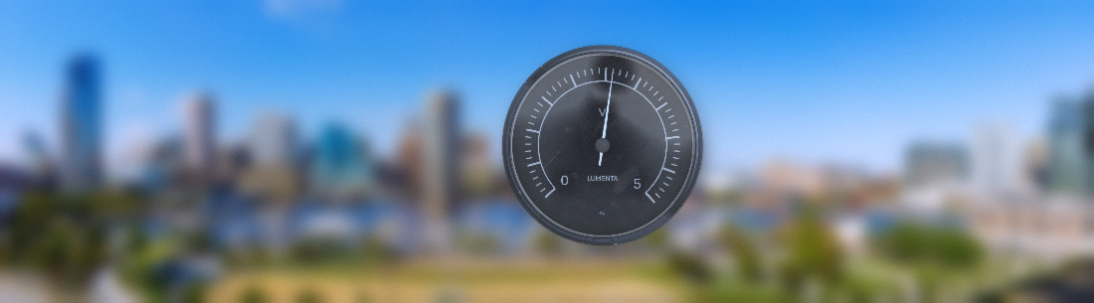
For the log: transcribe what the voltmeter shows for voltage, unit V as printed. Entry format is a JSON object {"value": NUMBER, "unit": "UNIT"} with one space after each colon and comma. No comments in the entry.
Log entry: {"value": 2.6, "unit": "V"}
